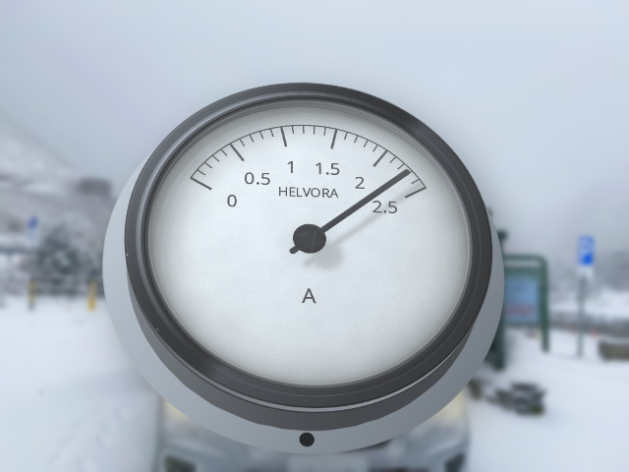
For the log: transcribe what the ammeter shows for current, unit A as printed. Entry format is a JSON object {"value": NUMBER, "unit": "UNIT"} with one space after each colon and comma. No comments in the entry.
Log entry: {"value": 2.3, "unit": "A"}
